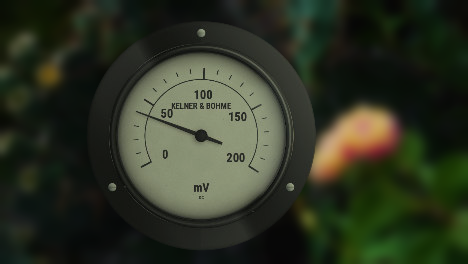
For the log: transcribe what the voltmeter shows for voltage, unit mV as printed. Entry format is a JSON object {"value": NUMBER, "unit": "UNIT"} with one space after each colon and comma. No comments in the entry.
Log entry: {"value": 40, "unit": "mV"}
